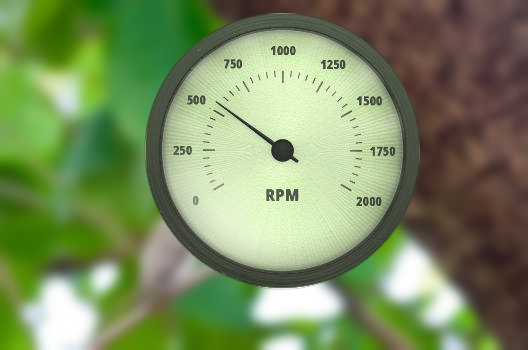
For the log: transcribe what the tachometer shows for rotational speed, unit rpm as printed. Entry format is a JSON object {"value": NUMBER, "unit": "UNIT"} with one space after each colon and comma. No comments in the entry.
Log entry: {"value": 550, "unit": "rpm"}
